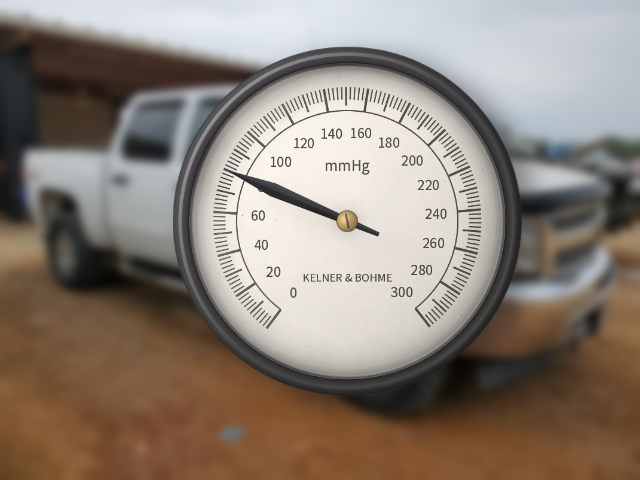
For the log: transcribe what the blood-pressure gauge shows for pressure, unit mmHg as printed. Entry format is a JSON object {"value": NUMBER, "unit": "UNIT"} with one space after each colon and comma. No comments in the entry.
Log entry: {"value": 80, "unit": "mmHg"}
